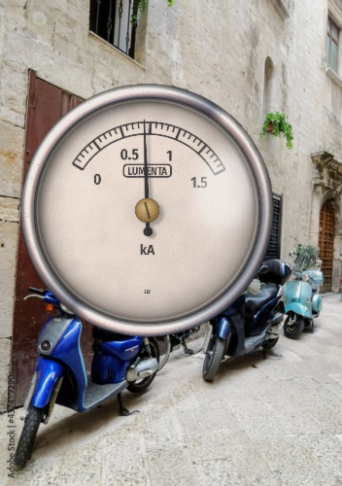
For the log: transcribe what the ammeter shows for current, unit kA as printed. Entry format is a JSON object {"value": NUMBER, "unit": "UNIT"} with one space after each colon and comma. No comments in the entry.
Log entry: {"value": 0.7, "unit": "kA"}
